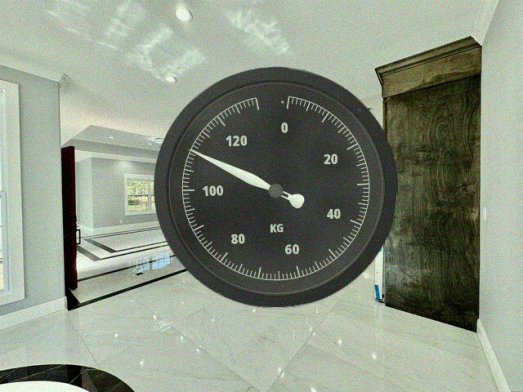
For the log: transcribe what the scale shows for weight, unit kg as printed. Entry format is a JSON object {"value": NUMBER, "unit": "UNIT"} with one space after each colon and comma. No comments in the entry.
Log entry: {"value": 110, "unit": "kg"}
